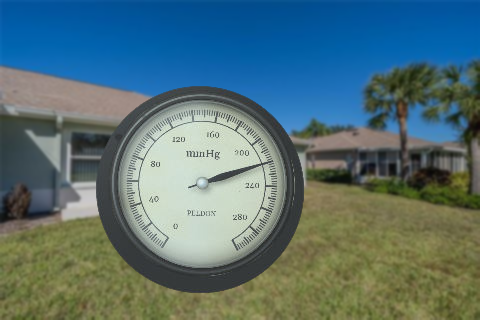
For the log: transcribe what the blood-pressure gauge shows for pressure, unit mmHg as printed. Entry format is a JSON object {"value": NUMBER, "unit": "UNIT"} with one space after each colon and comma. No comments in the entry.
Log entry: {"value": 220, "unit": "mmHg"}
